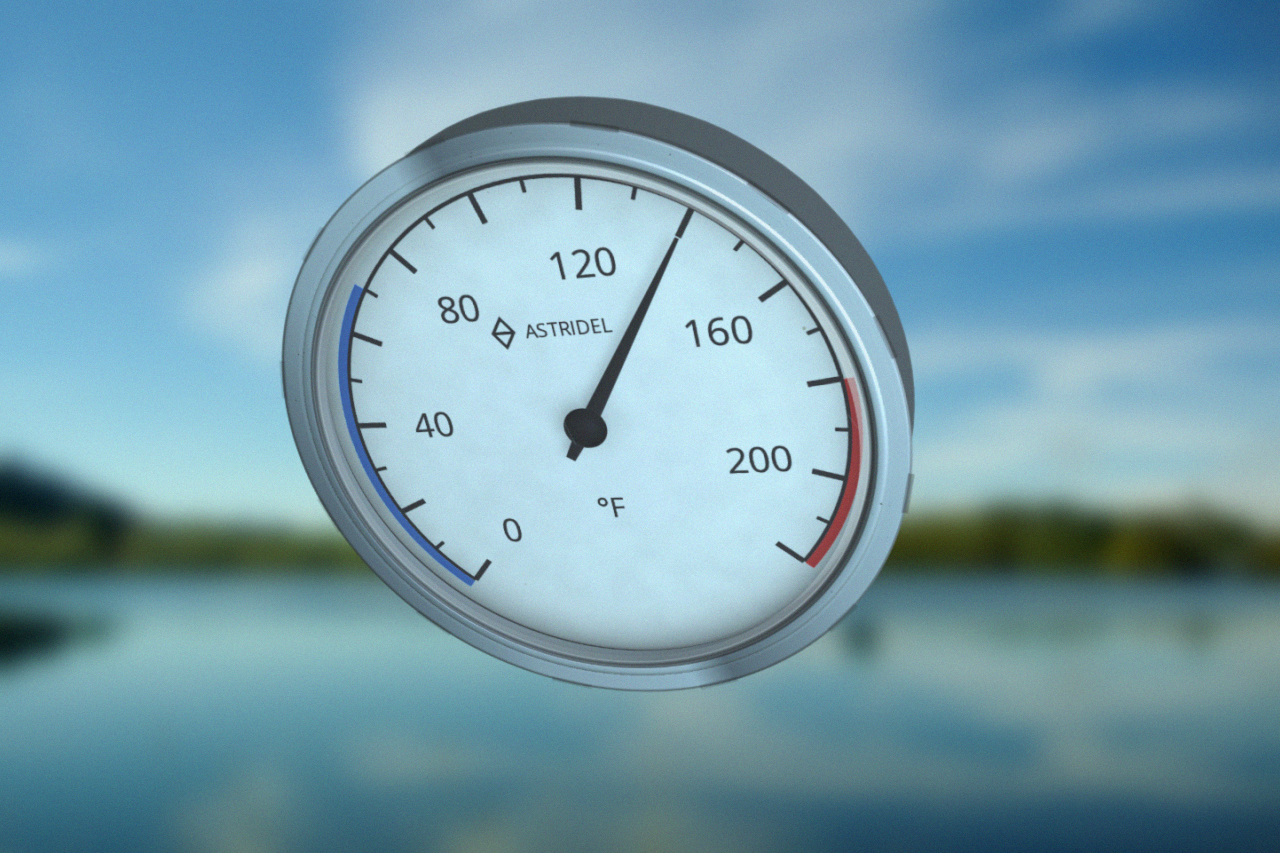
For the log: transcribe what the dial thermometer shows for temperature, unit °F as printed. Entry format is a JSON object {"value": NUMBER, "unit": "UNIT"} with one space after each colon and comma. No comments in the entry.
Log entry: {"value": 140, "unit": "°F"}
